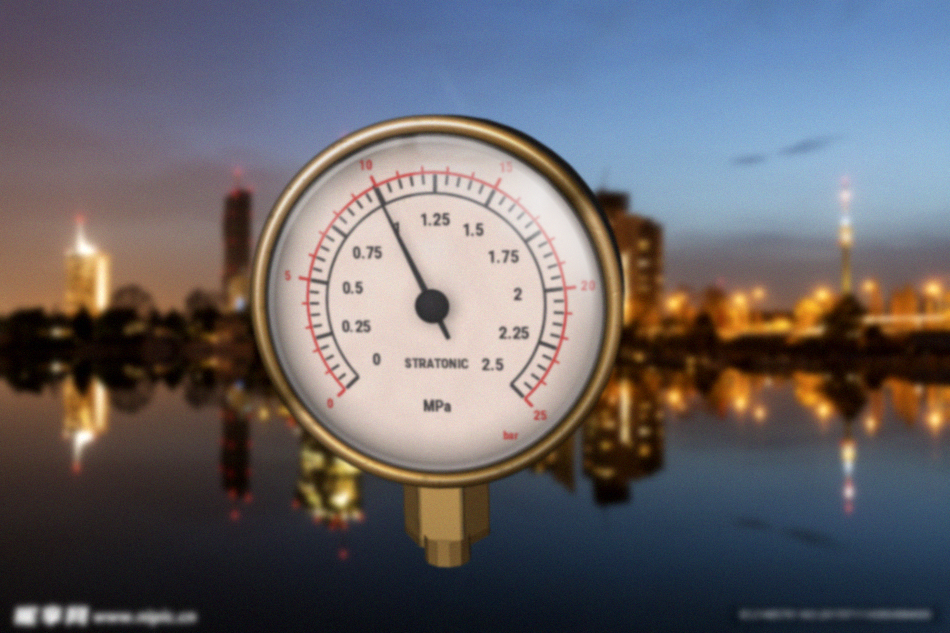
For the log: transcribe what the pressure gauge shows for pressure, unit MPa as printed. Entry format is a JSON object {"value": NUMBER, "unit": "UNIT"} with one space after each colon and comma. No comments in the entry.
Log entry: {"value": 1, "unit": "MPa"}
